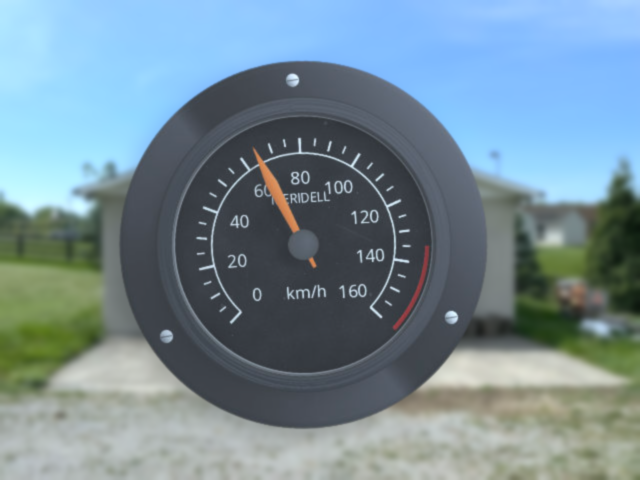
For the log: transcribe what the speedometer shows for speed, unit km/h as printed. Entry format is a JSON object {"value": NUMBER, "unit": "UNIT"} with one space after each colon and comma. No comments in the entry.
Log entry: {"value": 65, "unit": "km/h"}
